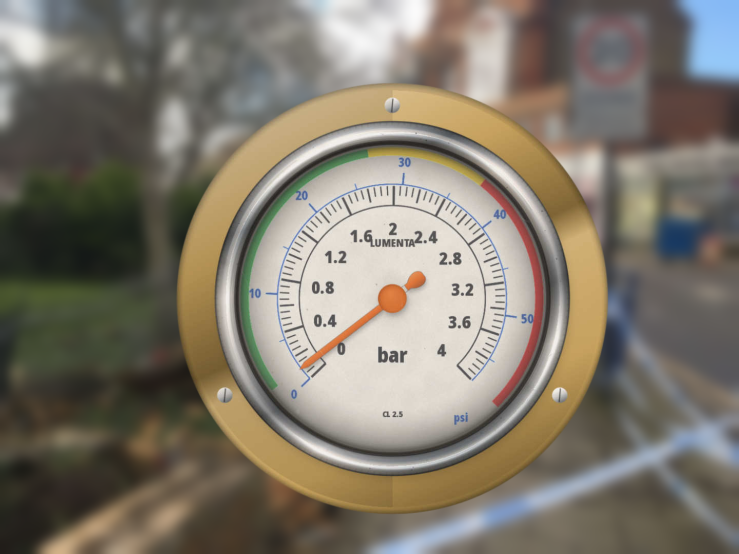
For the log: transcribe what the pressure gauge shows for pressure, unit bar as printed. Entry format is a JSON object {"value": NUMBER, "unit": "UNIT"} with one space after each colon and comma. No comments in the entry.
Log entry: {"value": 0.1, "unit": "bar"}
